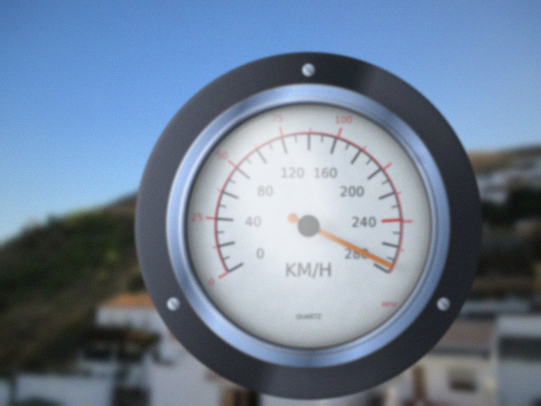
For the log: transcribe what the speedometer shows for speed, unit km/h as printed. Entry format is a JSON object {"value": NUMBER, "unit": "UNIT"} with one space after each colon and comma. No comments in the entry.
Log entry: {"value": 275, "unit": "km/h"}
